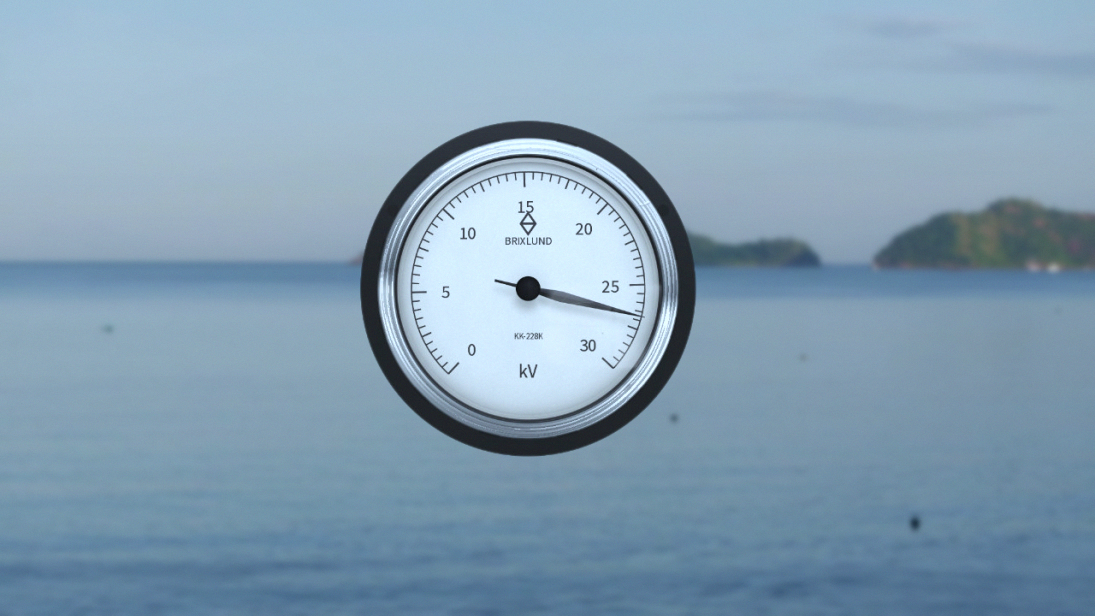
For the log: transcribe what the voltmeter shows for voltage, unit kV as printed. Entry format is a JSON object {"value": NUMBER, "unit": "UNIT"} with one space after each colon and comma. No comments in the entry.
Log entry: {"value": 26.75, "unit": "kV"}
